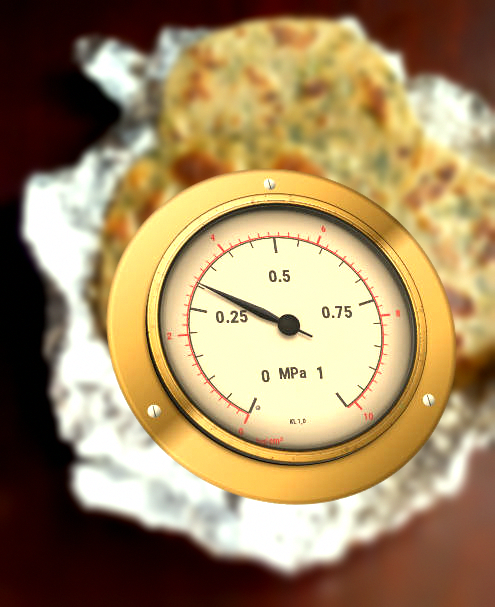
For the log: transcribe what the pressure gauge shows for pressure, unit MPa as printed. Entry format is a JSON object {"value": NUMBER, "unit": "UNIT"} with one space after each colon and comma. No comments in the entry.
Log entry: {"value": 0.3, "unit": "MPa"}
